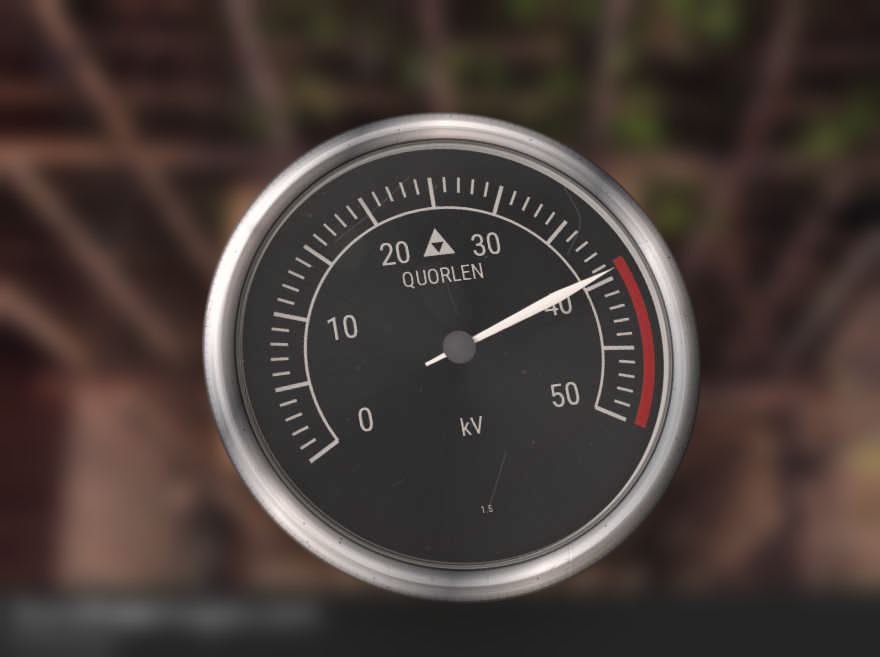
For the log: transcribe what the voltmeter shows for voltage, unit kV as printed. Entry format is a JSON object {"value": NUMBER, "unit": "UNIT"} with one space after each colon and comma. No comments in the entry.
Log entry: {"value": 39.5, "unit": "kV"}
